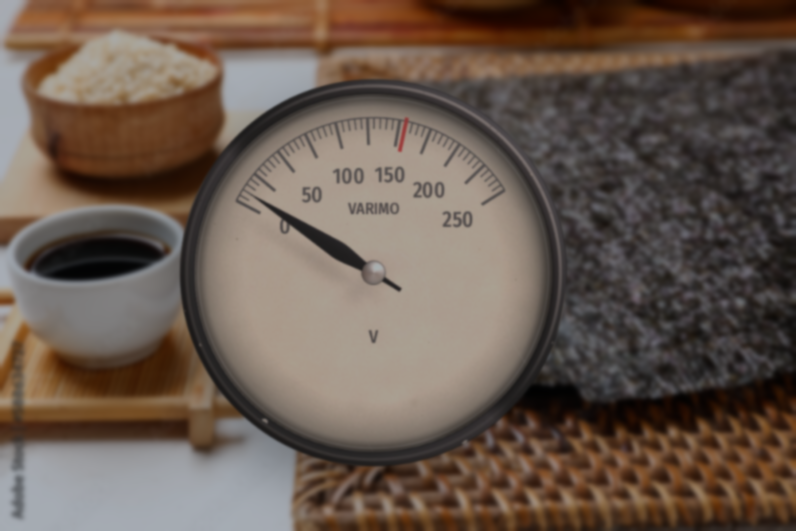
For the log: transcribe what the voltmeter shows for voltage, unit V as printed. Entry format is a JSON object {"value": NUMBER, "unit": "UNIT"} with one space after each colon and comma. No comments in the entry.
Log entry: {"value": 10, "unit": "V"}
